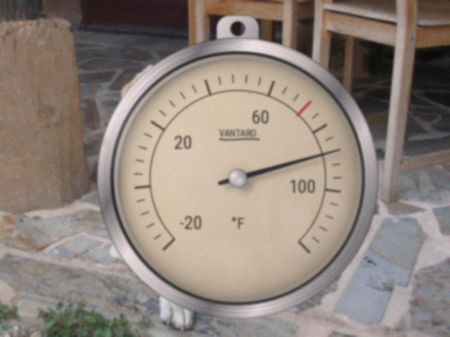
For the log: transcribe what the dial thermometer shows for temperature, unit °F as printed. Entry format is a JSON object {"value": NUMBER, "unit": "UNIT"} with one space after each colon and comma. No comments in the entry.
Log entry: {"value": 88, "unit": "°F"}
